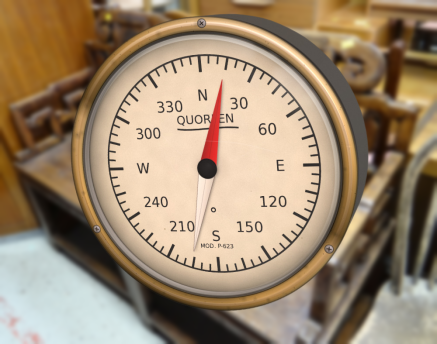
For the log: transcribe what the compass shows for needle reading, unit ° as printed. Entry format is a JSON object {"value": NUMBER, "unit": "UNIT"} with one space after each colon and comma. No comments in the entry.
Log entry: {"value": 15, "unit": "°"}
